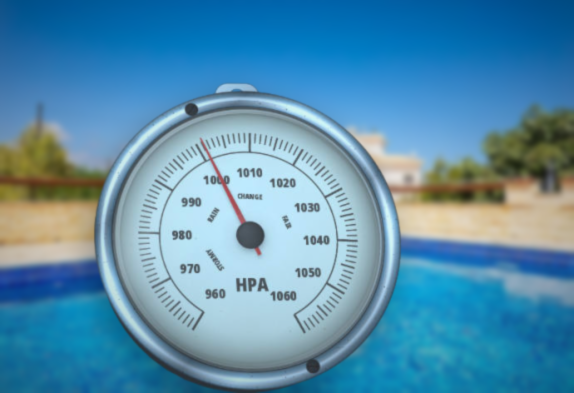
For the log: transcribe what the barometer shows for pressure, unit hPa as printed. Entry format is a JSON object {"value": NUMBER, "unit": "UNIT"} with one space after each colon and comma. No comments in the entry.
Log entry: {"value": 1001, "unit": "hPa"}
